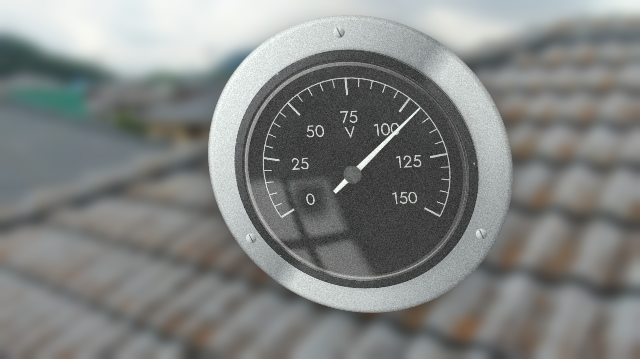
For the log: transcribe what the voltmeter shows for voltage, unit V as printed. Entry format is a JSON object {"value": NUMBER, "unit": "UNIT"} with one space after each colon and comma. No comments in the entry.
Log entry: {"value": 105, "unit": "V"}
